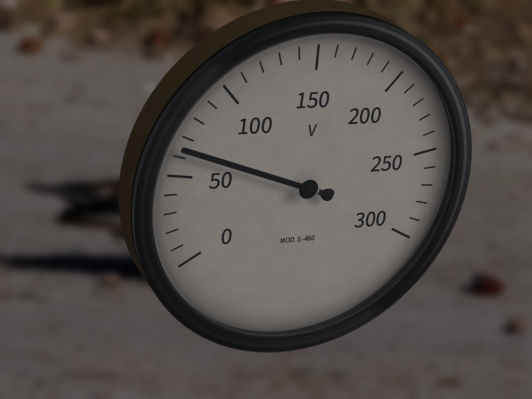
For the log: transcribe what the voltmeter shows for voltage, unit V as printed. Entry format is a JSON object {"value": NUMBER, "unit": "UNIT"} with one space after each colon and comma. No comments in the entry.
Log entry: {"value": 65, "unit": "V"}
